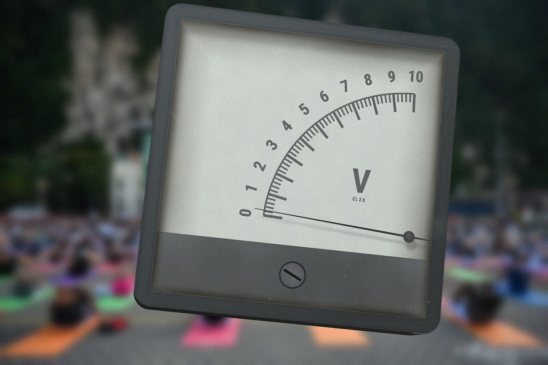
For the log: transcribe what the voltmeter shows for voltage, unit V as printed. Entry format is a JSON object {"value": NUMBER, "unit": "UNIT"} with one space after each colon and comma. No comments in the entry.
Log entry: {"value": 0.2, "unit": "V"}
